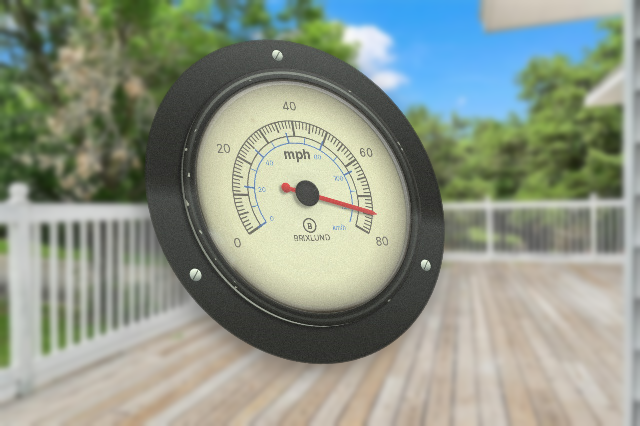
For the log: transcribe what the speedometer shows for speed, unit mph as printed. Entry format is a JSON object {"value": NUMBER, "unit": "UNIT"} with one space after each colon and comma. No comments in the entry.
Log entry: {"value": 75, "unit": "mph"}
